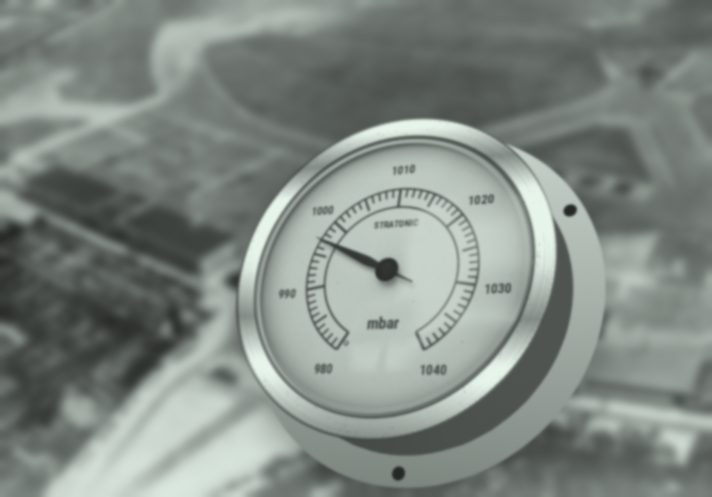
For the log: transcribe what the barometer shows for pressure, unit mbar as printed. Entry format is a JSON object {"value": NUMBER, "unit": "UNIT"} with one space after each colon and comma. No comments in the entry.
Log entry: {"value": 997, "unit": "mbar"}
